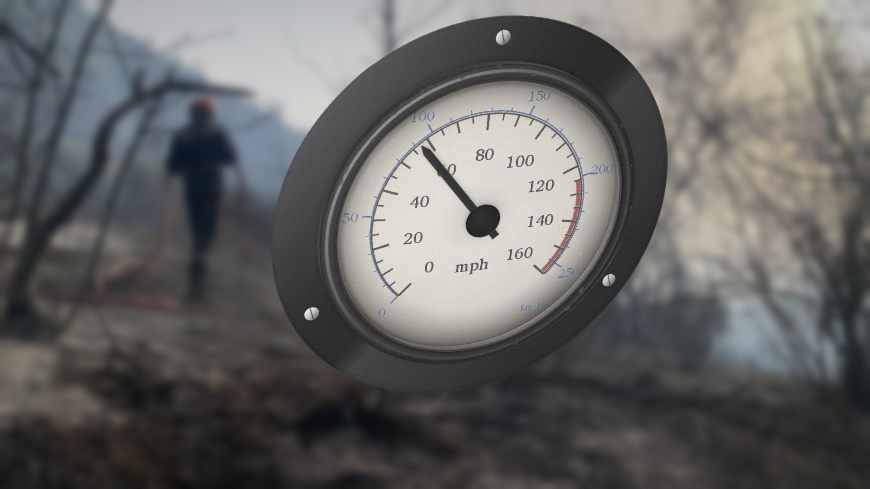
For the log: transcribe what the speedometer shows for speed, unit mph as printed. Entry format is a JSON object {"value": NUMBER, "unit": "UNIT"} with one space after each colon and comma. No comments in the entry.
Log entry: {"value": 57.5, "unit": "mph"}
